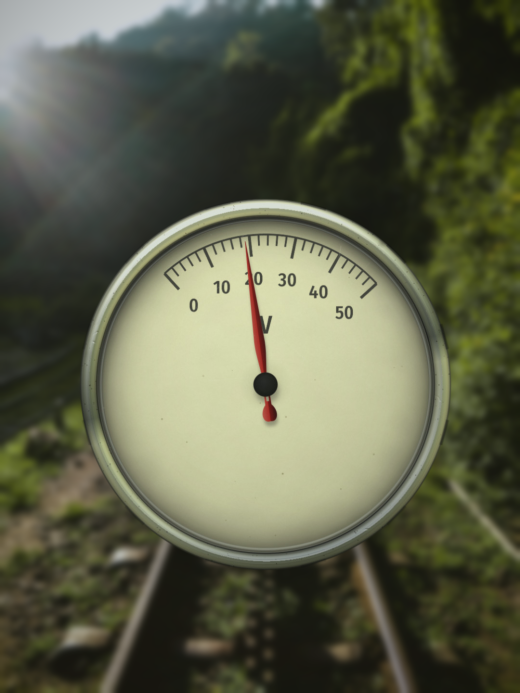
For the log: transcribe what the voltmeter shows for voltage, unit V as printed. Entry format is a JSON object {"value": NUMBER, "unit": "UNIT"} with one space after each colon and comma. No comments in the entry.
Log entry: {"value": 19, "unit": "V"}
